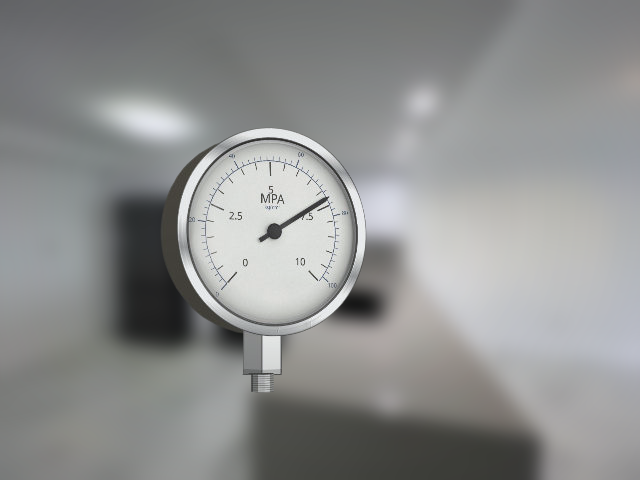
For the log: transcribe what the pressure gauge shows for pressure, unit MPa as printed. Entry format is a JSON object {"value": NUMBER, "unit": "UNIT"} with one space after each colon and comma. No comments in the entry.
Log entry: {"value": 7.25, "unit": "MPa"}
